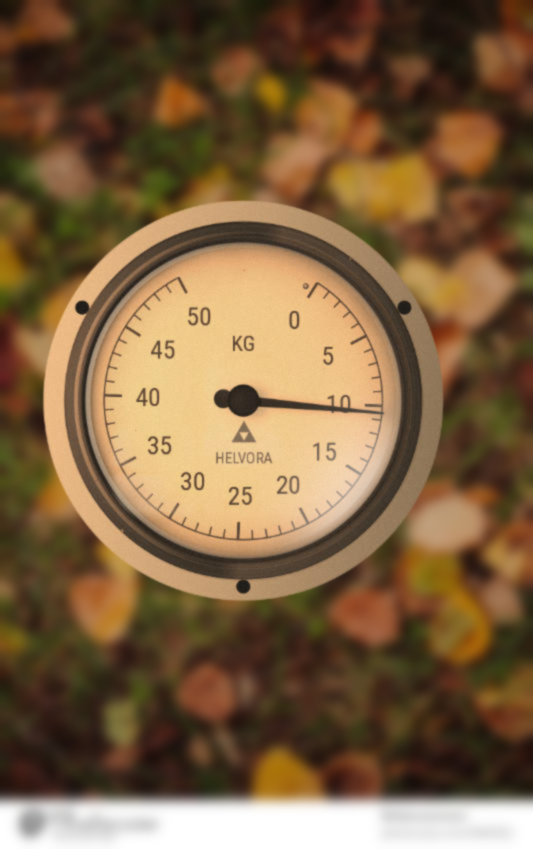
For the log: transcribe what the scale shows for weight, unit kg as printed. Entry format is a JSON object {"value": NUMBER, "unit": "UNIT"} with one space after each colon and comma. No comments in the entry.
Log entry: {"value": 10.5, "unit": "kg"}
